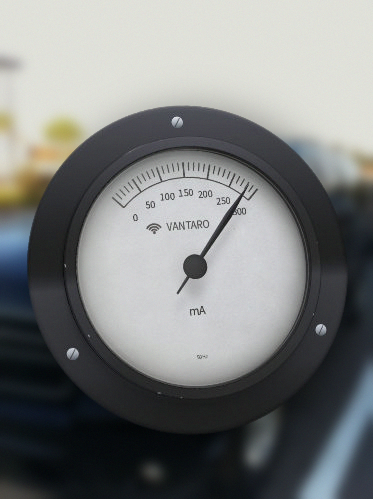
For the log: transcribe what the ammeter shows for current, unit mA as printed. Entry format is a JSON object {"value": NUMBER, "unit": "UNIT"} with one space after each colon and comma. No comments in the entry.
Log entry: {"value": 280, "unit": "mA"}
